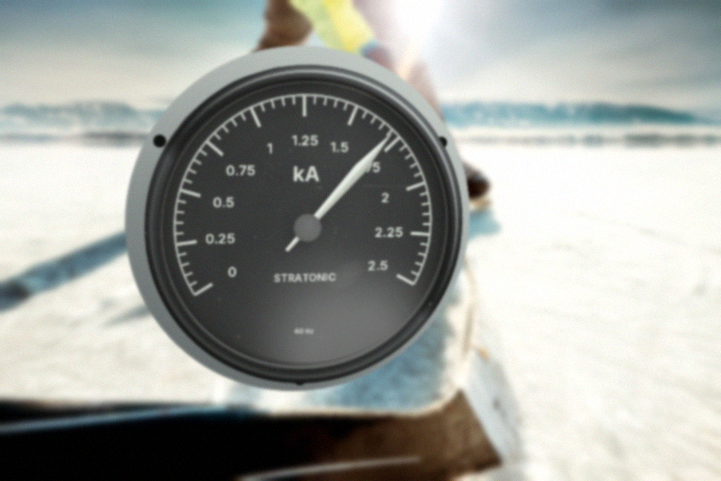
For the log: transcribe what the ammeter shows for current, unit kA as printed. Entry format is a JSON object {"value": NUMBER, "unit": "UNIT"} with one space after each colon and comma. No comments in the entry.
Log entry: {"value": 1.7, "unit": "kA"}
